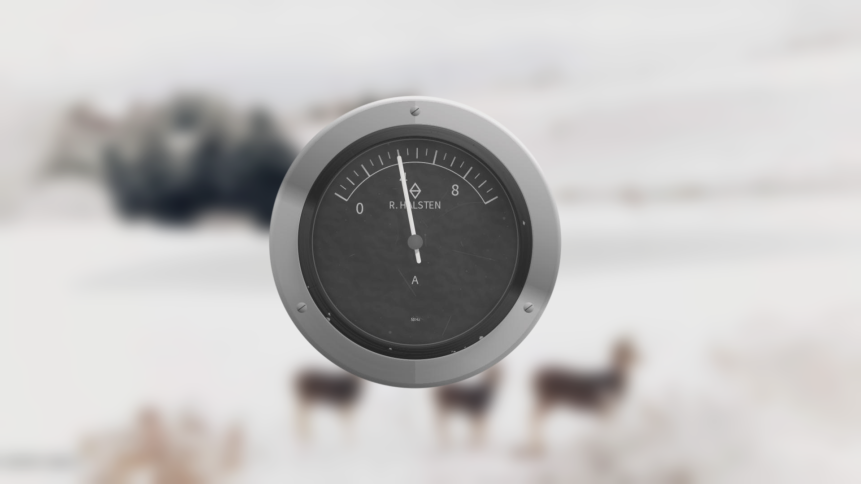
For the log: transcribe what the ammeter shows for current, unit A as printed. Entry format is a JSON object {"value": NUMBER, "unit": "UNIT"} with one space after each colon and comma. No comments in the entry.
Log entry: {"value": 4, "unit": "A"}
